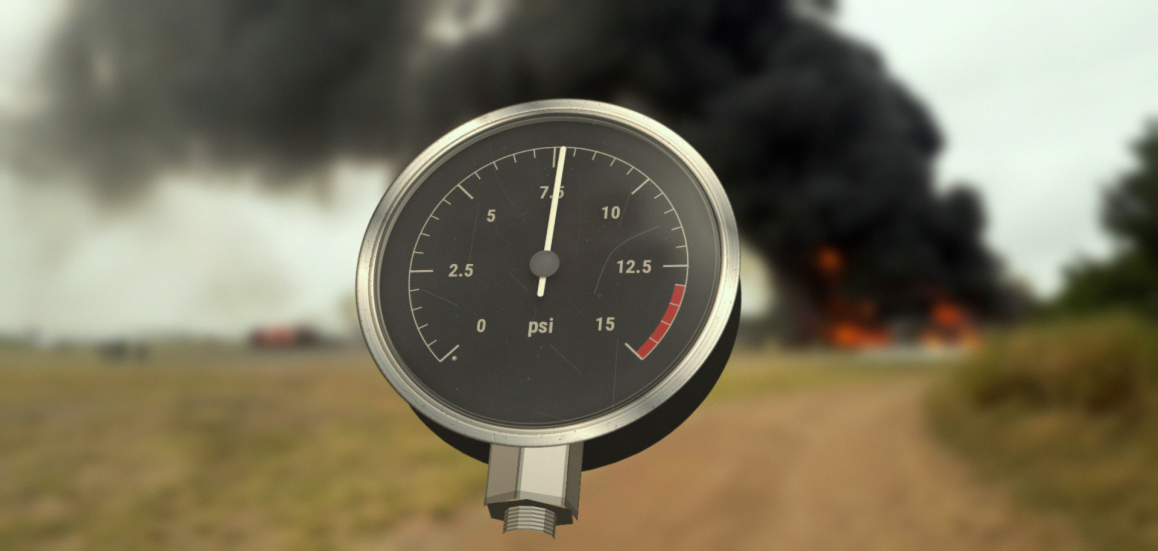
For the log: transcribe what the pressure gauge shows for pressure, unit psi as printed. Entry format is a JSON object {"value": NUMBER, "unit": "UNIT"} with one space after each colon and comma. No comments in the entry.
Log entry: {"value": 7.75, "unit": "psi"}
